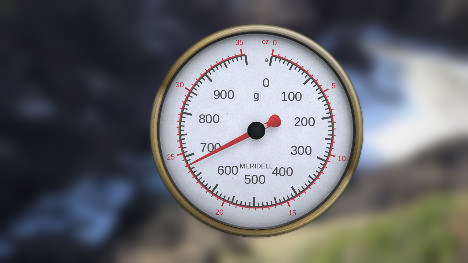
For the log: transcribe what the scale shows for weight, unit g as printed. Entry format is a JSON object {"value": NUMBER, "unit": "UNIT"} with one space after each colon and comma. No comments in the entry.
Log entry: {"value": 680, "unit": "g"}
